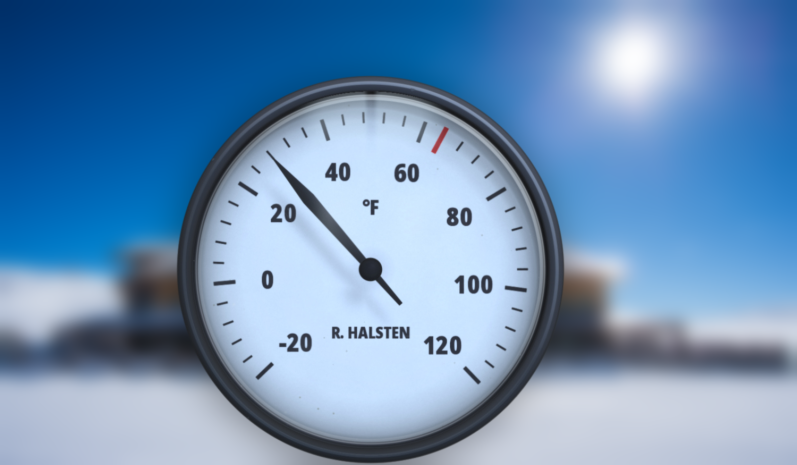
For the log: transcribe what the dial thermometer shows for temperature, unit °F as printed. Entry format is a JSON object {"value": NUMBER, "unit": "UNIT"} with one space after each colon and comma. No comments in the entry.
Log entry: {"value": 28, "unit": "°F"}
